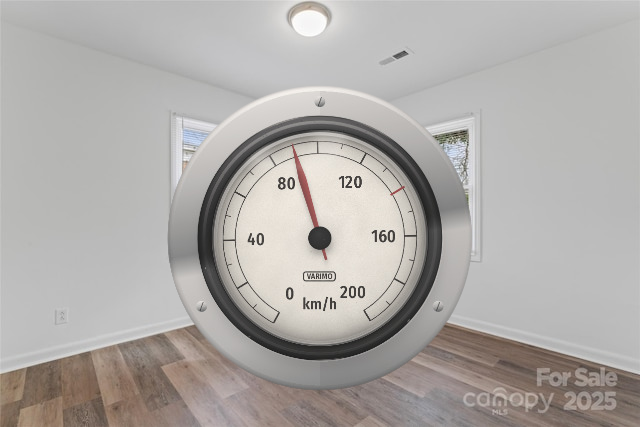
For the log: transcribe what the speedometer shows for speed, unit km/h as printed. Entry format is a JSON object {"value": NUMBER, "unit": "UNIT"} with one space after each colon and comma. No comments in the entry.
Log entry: {"value": 90, "unit": "km/h"}
